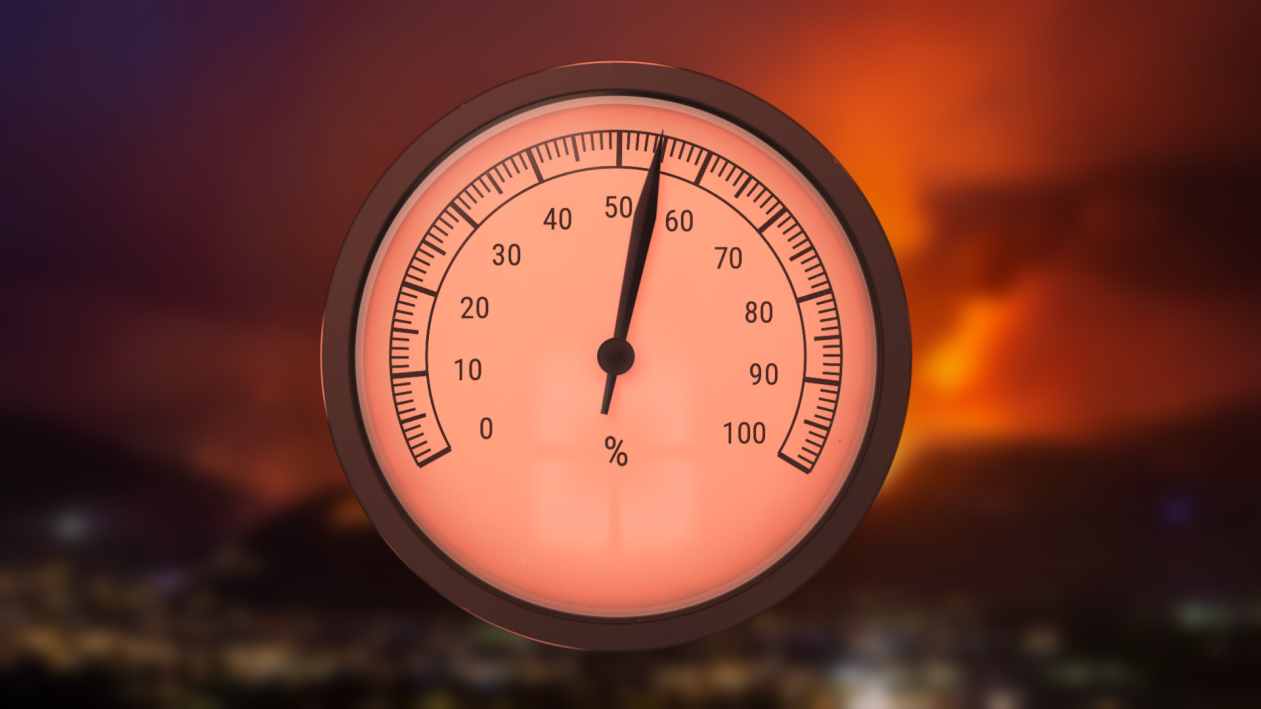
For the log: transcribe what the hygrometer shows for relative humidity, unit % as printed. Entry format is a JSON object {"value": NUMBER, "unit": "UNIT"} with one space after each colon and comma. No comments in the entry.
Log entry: {"value": 54.5, "unit": "%"}
